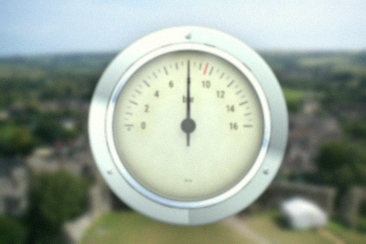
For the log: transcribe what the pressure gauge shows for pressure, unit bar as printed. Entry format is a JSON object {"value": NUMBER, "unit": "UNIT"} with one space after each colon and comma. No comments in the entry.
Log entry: {"value": 8, "unit": "bar"}
